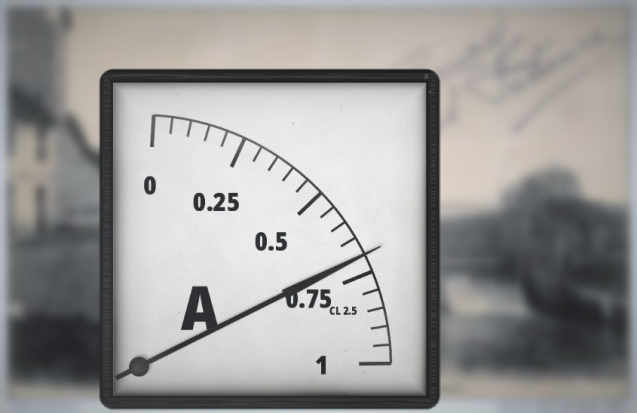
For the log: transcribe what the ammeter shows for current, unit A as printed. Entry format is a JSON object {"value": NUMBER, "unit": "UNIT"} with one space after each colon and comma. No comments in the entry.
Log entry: {"value": 0.7, "unit": "A"}
